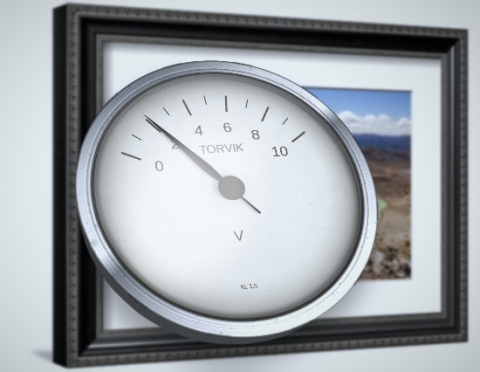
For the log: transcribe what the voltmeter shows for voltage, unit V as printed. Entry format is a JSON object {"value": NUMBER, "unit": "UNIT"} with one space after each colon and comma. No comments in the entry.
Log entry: {"value": 2, "unit": "V"}
